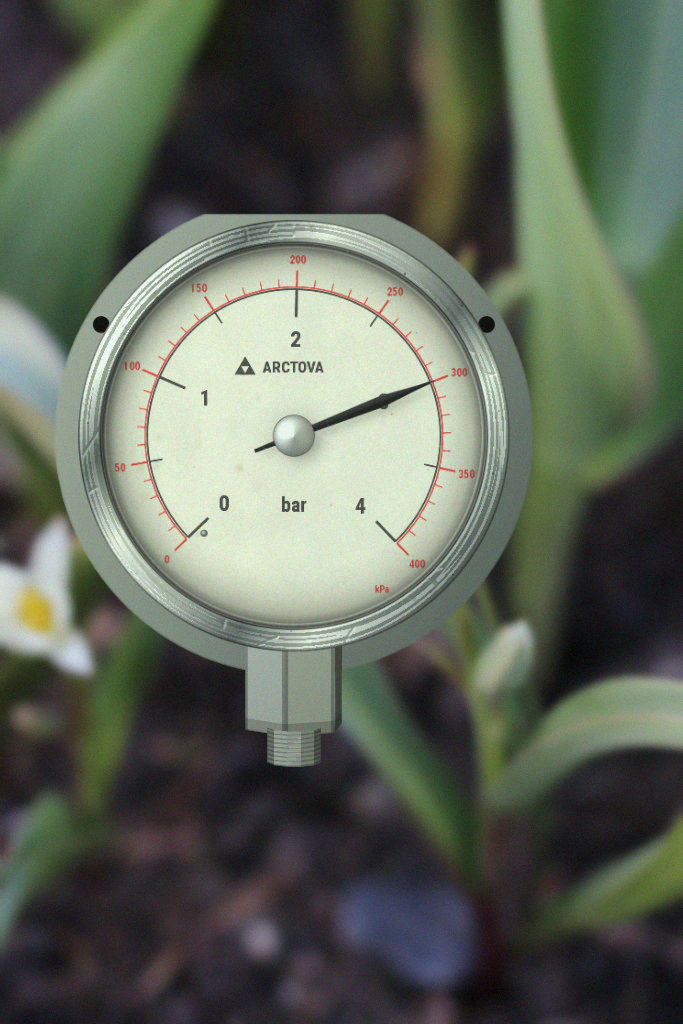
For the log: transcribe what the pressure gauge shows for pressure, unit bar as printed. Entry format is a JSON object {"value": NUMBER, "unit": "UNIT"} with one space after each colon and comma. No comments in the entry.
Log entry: {"value": 3, "unit": "bar"}
